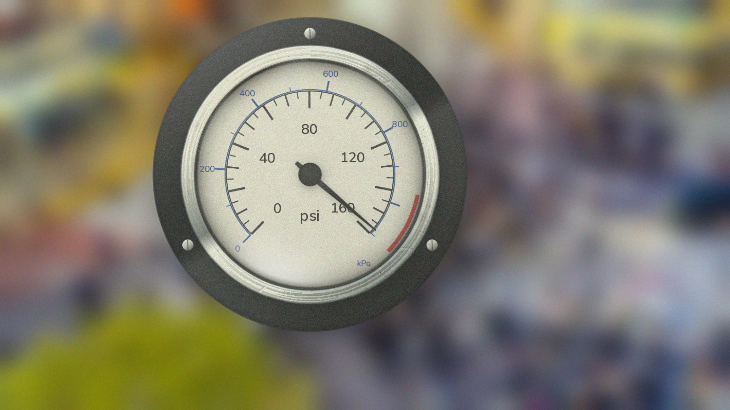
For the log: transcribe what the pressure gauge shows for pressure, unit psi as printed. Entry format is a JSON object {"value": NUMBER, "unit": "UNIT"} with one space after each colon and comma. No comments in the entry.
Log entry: {"value": 157.5, "unit": "psi"}
